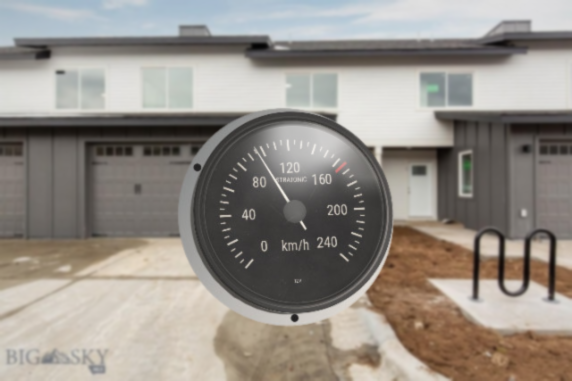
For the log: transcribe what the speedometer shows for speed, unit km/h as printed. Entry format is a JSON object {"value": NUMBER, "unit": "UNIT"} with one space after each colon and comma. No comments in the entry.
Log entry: {"value": 95, "unit": "km/h"}
